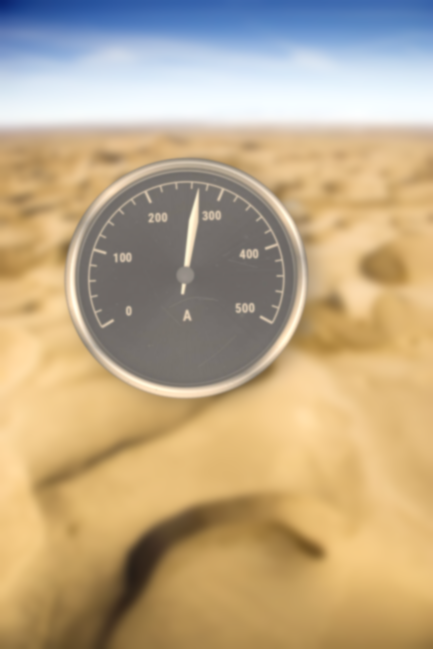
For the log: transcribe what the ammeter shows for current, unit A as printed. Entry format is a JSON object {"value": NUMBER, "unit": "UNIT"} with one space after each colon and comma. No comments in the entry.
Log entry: {"value": 270, "unit": "A"}
